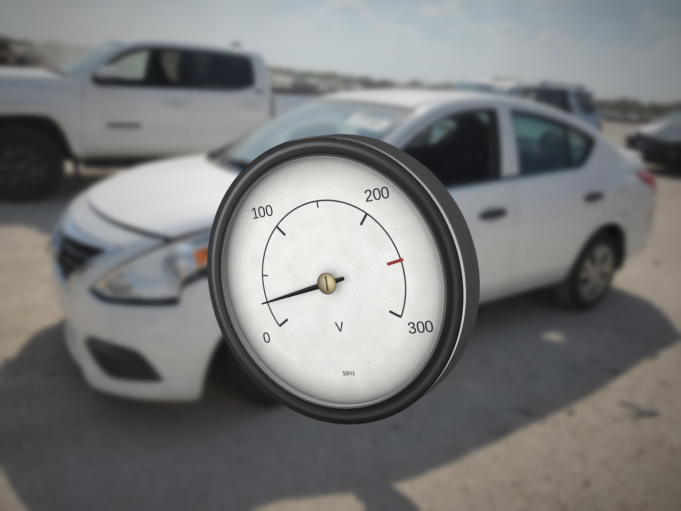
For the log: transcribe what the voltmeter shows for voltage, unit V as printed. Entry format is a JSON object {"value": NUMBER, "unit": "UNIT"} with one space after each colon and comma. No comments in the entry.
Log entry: {"value": 25, "unit": "V"}
